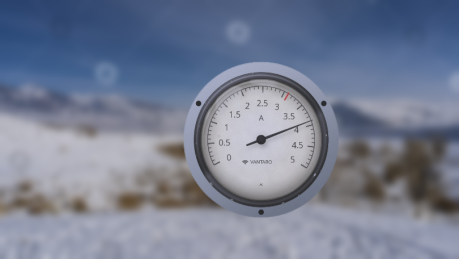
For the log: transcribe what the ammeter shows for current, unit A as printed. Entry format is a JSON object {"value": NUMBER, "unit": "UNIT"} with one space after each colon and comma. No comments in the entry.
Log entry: {"value": 3.9, "unit": "A"}
